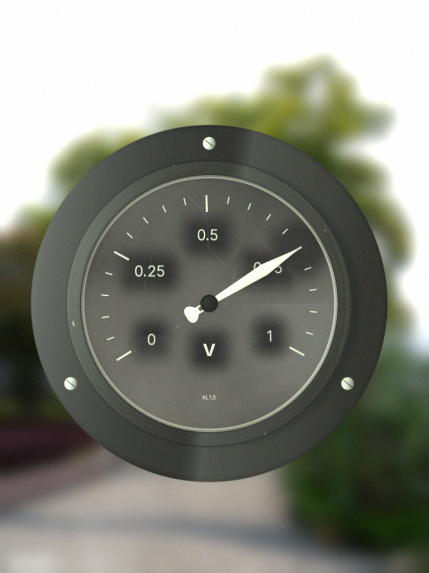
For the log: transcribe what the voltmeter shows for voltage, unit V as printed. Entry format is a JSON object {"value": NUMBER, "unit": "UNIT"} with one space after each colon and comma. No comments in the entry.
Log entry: {"value": 0.75, "unit": "V"}
